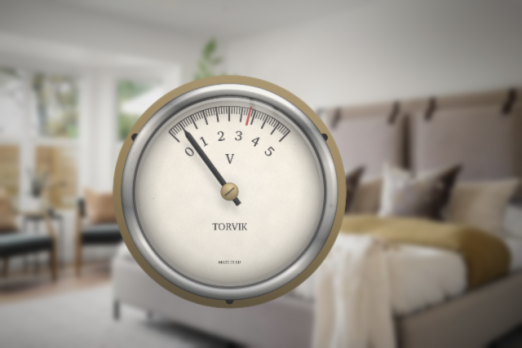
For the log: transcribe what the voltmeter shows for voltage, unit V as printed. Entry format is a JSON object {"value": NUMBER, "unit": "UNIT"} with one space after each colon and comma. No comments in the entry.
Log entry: {"value": 0.5, "unit": "V"}
